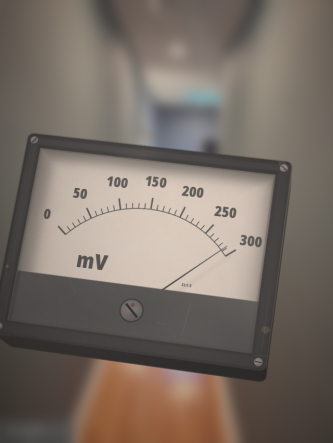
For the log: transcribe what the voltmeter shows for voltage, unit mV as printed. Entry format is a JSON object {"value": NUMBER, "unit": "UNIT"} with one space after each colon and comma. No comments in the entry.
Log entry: {"value": 290, "unit": "mV"}
